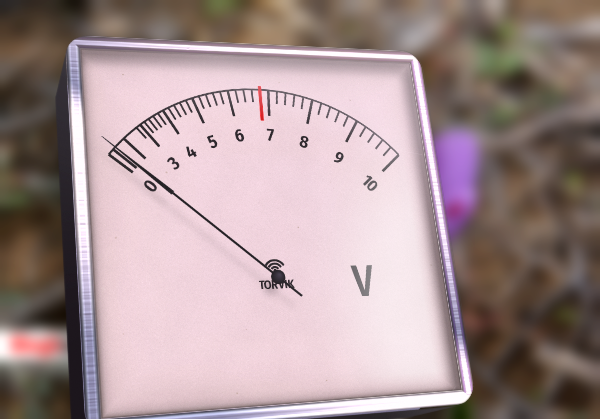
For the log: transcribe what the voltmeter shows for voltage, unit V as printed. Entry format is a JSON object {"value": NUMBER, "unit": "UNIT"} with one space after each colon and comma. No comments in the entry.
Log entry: {"value": 1, "unit": "V"}
